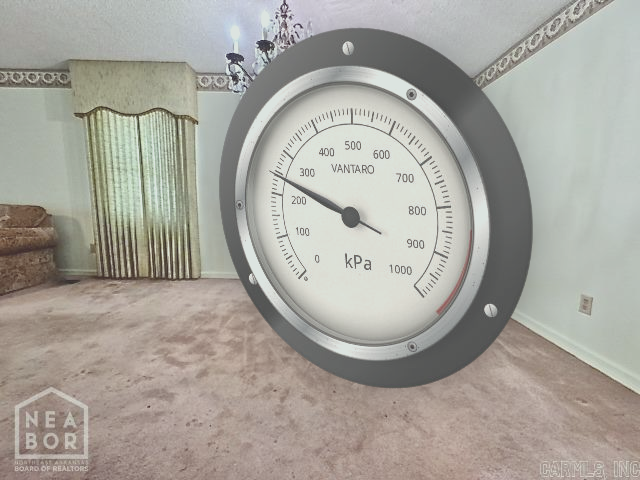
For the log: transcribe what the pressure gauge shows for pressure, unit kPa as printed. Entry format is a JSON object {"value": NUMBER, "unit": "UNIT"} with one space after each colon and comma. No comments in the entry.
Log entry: {"value": 250, "unit": "kPa"}
